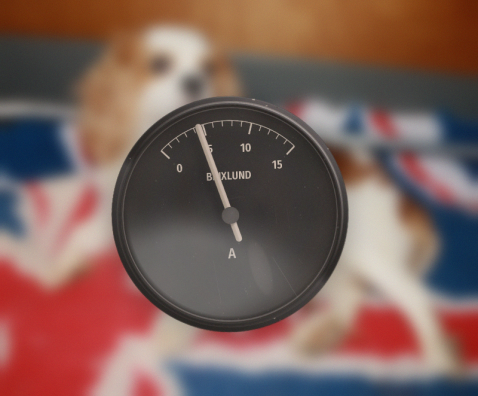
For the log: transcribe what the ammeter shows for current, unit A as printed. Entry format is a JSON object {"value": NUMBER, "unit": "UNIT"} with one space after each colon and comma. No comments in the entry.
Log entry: {"value": 4.5, "unit": "A"}
